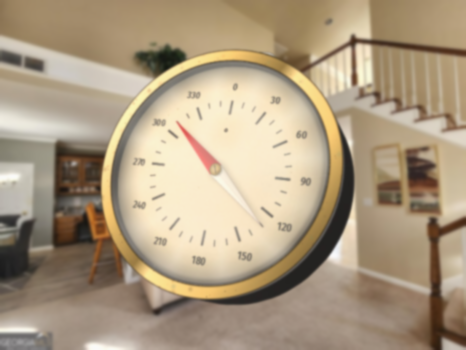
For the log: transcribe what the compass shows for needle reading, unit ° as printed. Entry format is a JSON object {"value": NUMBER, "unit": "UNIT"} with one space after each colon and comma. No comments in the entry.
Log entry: {"value": 310, "unit": "°"}
